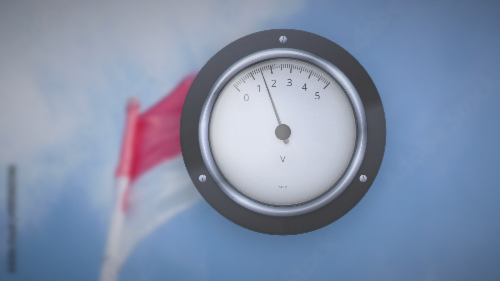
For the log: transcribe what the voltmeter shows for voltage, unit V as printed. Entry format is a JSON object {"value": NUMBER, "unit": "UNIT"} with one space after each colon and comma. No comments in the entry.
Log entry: {"value": 1.5, "unit": "V"}
